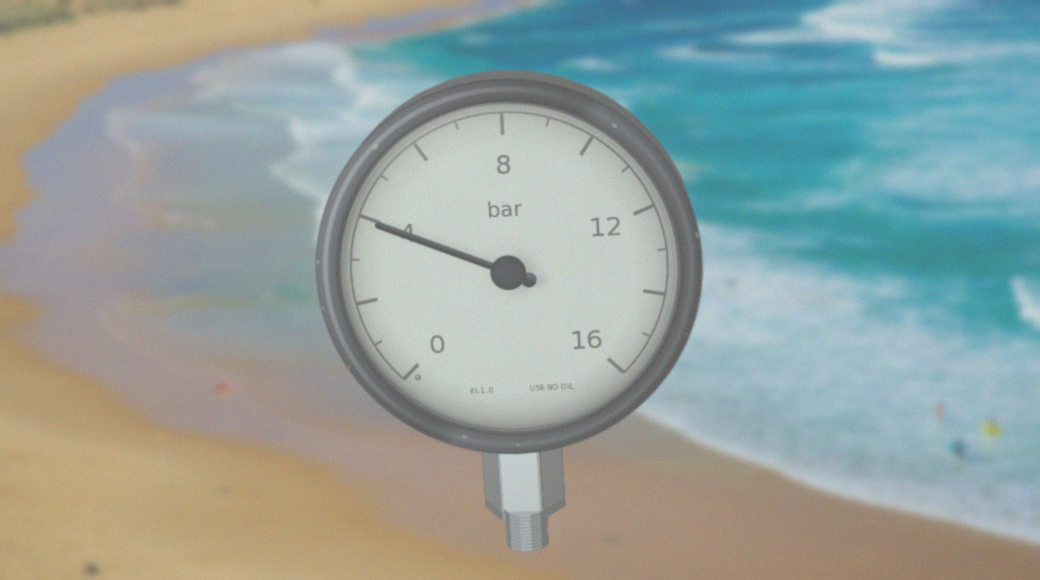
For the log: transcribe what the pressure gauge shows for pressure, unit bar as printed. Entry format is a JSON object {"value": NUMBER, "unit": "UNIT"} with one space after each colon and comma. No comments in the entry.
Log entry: {"value": 4, "unit": "bar"}
